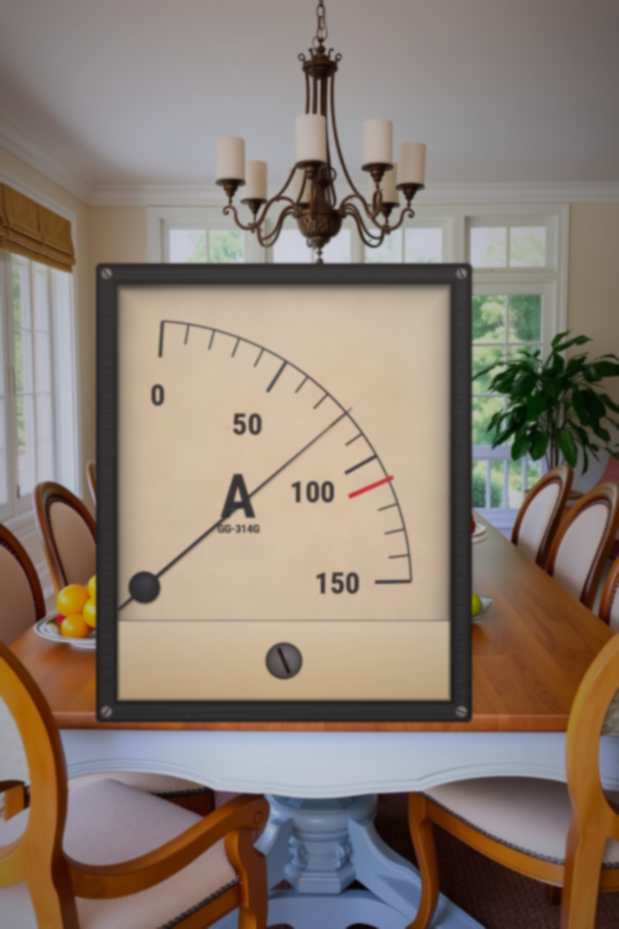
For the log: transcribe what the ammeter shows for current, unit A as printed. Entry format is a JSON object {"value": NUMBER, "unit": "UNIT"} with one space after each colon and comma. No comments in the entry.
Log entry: {"value": 80, "unit": "A"}
